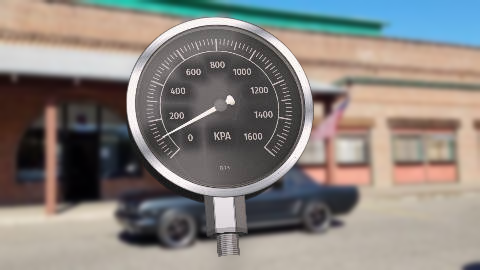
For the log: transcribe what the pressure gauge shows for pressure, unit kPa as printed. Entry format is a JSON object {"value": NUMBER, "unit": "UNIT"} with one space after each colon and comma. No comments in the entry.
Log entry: {"value": 100, "unit": "kPa"}
